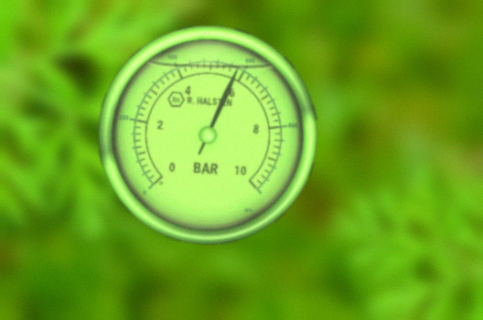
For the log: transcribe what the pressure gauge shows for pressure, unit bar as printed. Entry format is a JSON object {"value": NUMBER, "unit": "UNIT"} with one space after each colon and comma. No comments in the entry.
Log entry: {"value": 5.8, "unit": "bar"}
